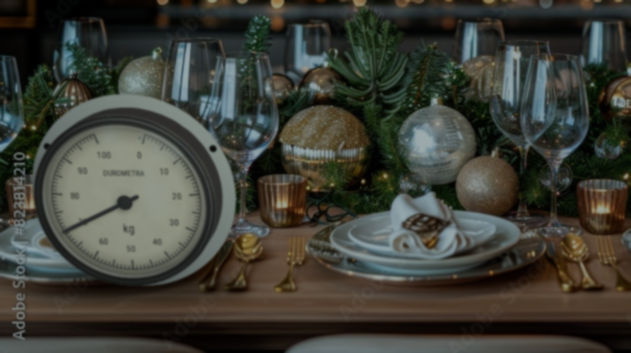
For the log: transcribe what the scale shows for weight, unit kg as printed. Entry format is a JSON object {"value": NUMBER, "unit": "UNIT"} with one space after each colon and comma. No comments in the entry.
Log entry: {"value": 70, "unit": "kg"}
